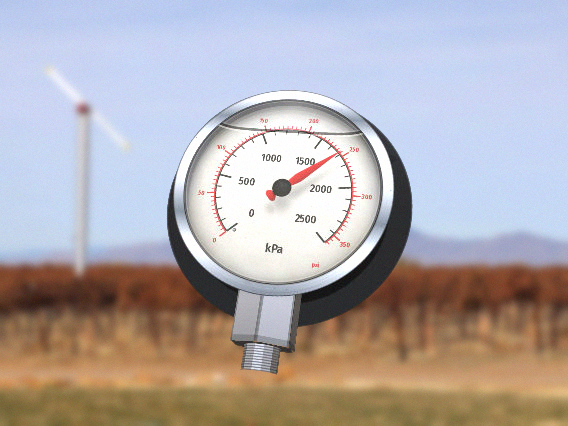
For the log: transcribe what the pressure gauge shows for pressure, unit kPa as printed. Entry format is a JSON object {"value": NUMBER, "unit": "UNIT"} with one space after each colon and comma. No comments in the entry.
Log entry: {"value": 1700, "unit": "kPa"}
